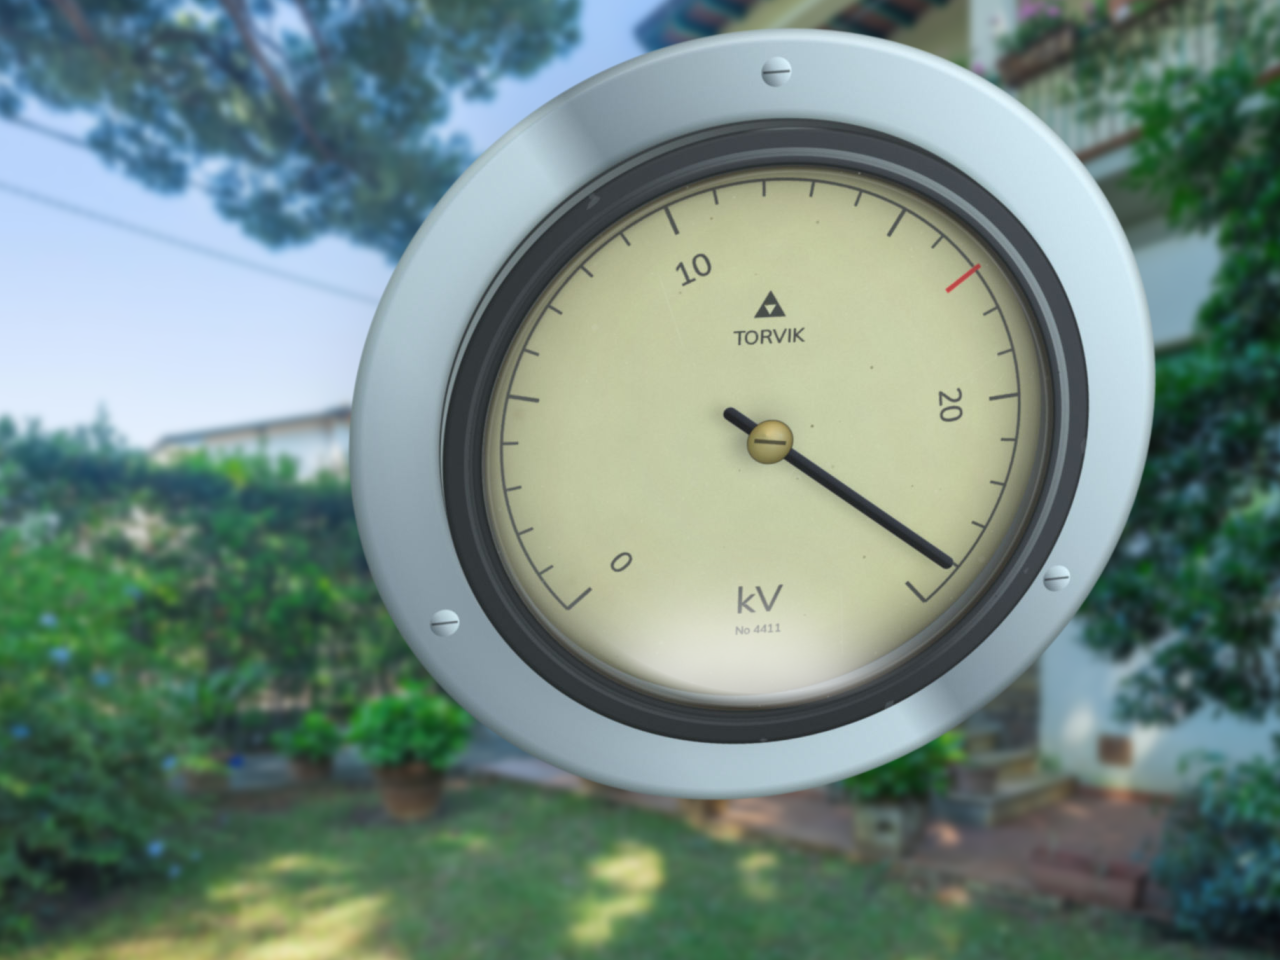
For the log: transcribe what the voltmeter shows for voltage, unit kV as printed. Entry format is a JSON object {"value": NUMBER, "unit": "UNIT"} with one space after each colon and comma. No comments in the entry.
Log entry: {"value": 24, "unit": "kV"}
